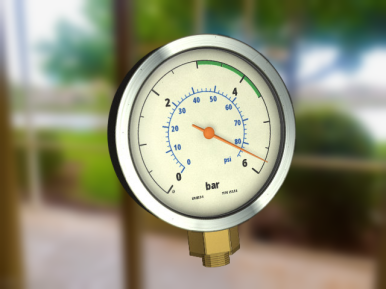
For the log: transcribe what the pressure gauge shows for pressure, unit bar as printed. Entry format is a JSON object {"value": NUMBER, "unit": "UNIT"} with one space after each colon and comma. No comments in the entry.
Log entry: {"value": 5.75, "unit": "bar"}
